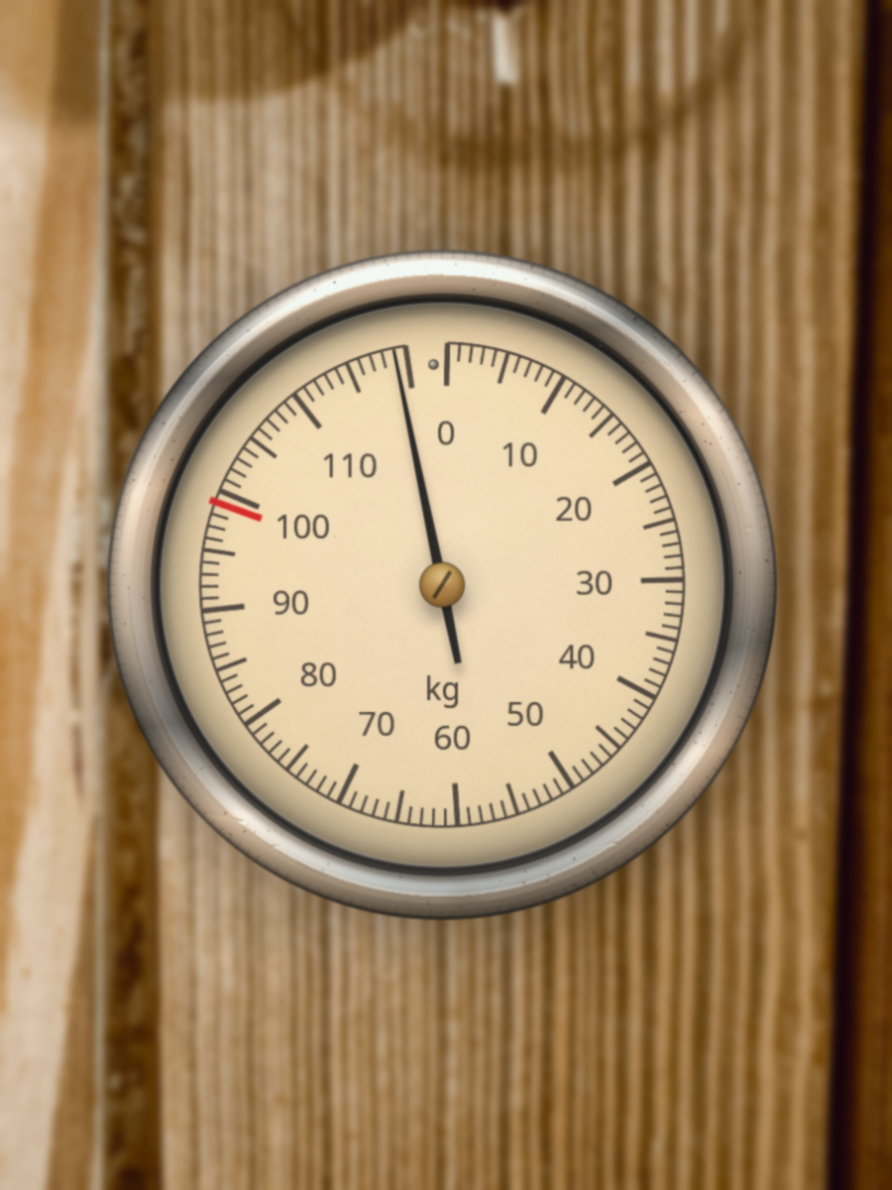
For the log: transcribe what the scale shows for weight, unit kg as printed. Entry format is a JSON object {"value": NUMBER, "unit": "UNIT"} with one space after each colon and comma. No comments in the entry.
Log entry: {"value": 119, "unit": "kg"}
